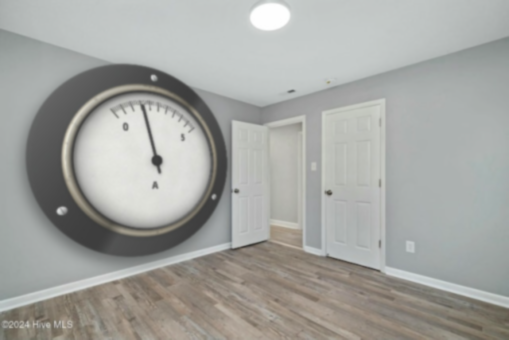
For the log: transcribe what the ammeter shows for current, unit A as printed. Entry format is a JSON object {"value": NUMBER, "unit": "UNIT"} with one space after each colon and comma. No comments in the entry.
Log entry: {"value": 1.5, "unit": "A"}
